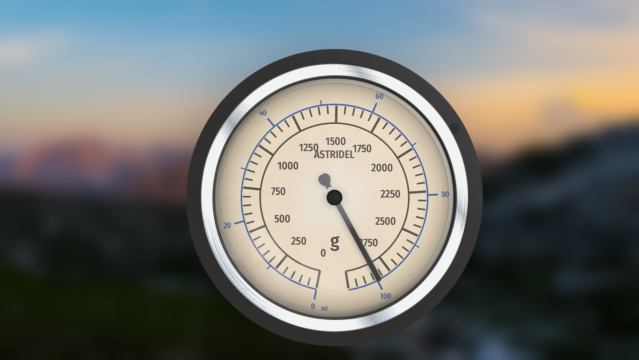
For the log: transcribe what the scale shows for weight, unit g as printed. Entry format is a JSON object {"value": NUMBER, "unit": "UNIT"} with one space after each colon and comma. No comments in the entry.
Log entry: {"value": 2825, "unit": "g"}
